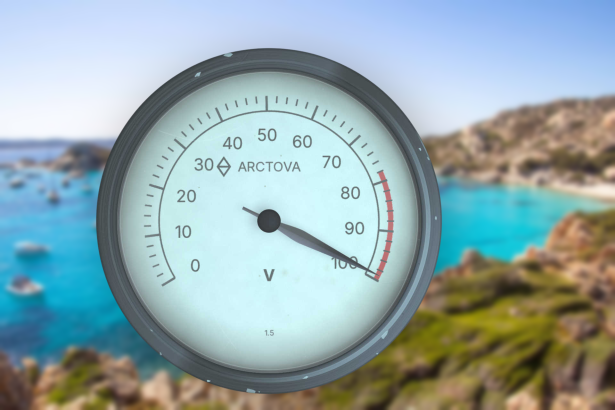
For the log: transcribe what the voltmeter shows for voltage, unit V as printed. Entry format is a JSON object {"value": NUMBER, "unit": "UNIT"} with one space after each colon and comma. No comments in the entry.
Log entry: {"value": 99, "unit": "V"}
